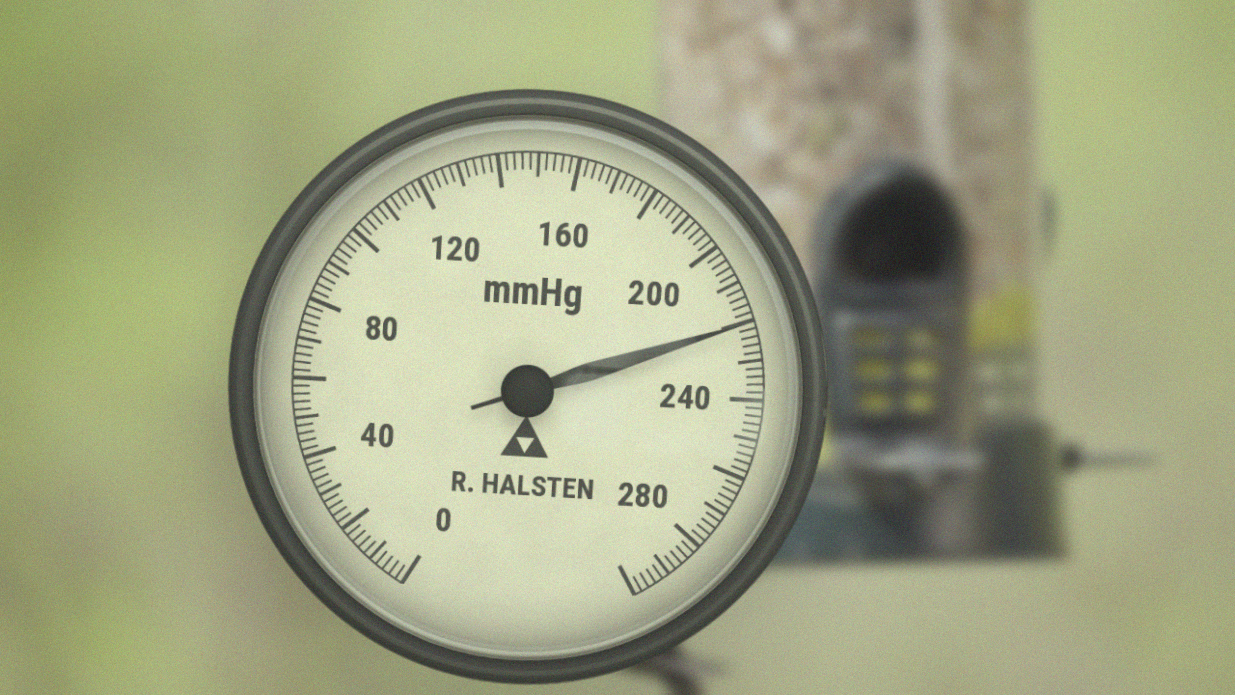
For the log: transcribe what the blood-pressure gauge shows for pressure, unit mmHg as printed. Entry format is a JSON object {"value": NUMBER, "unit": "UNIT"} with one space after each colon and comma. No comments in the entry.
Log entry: {"value": 220, "unit": "mmHg"}
